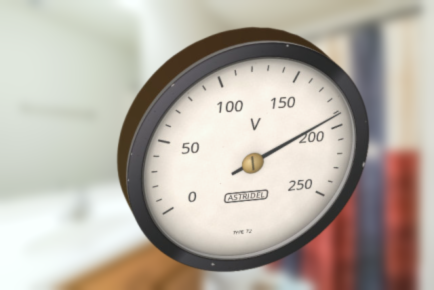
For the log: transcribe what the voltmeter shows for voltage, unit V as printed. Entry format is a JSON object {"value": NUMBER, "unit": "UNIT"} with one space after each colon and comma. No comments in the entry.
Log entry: {"value": 190, "unit": "V"}
